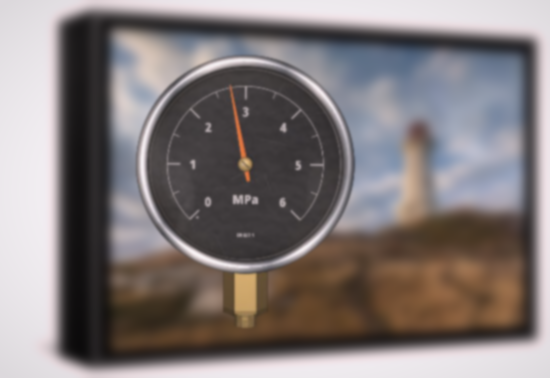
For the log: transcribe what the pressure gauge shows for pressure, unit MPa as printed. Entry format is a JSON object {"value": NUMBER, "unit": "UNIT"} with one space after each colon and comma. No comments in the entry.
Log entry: {"value": 2.75, "unit": "MPa"}
